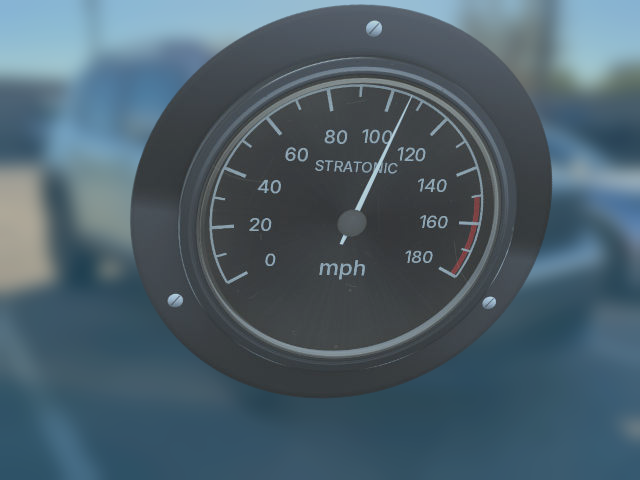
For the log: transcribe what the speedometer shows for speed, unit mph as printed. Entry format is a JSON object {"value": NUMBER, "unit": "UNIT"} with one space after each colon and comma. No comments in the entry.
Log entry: {"value": 105, "unit": "mph"}
